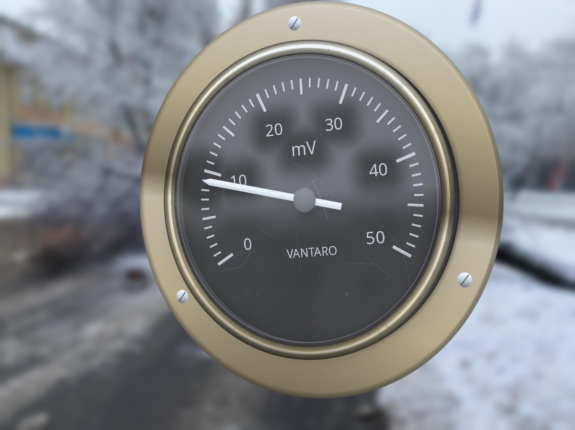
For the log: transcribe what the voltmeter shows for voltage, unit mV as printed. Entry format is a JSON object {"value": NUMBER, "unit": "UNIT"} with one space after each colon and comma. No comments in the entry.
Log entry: {"value": 9, "unit": "mV"}
